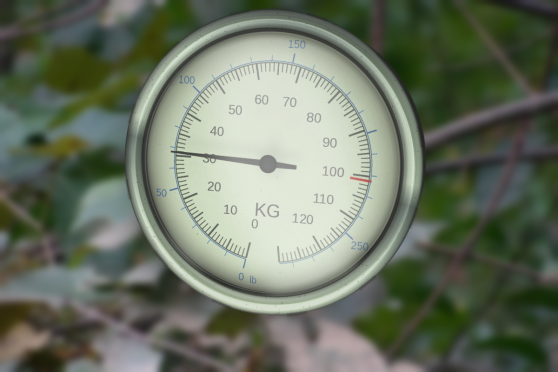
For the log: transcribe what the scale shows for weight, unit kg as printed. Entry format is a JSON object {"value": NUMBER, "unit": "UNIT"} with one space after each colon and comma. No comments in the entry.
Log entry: {"value": 31, "unit": "kg"}
